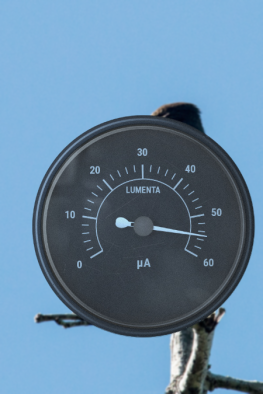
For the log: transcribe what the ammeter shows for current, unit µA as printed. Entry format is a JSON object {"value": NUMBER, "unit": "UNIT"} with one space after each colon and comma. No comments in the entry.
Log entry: {"value": 55, "unit": "µA"}
